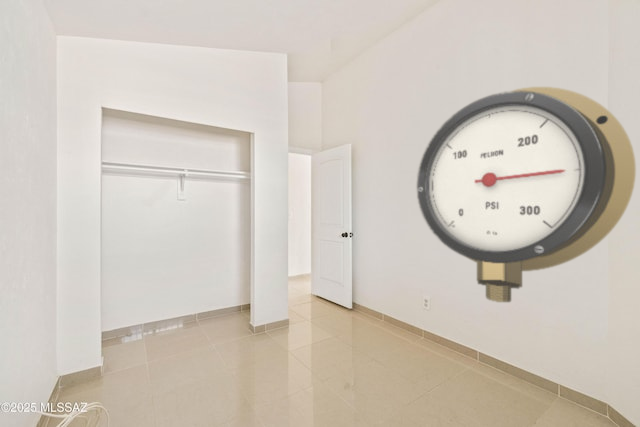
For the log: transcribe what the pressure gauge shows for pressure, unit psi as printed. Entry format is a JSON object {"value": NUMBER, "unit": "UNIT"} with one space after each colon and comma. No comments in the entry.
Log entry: {"value": 250, "unit": "psi"}
